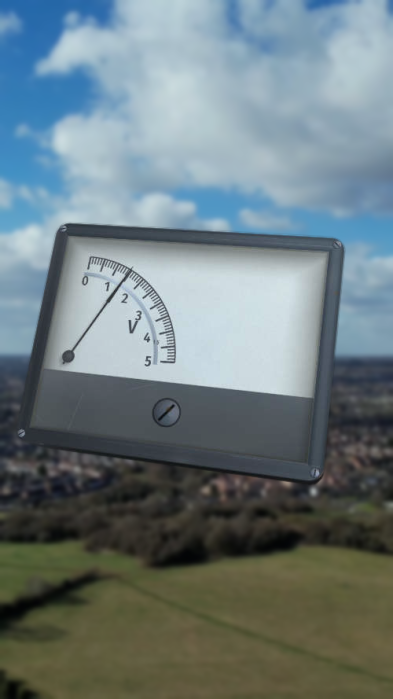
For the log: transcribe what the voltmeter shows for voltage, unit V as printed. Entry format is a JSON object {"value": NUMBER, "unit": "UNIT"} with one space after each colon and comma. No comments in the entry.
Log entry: {"value": 1.5, "unit": "V"}
